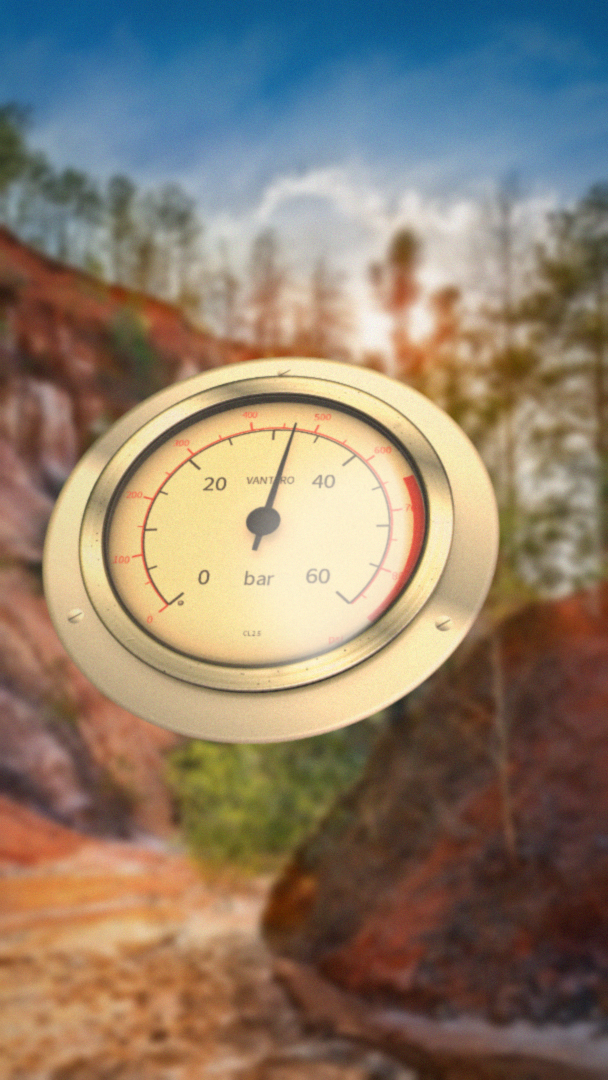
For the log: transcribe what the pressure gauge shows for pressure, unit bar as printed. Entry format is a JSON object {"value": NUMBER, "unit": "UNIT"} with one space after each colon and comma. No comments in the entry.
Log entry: {"value": 32.5, "unit": "bar"}
